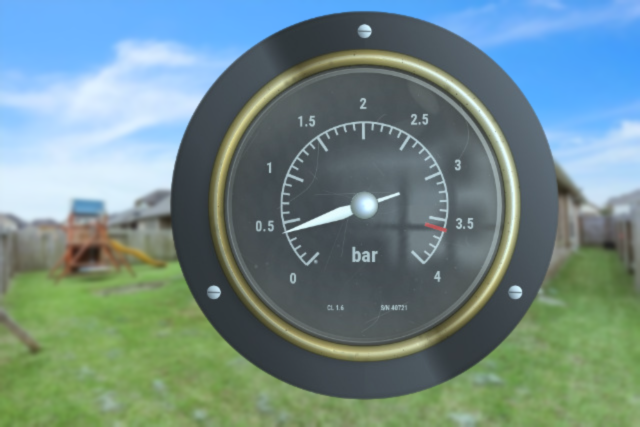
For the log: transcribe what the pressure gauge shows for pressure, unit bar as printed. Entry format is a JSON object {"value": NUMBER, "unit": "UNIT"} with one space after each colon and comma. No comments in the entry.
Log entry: {"value": 0.4, "unit": "bar"}
